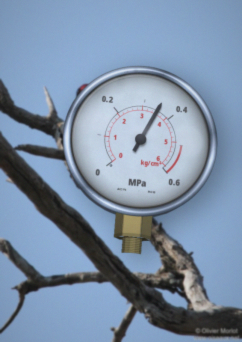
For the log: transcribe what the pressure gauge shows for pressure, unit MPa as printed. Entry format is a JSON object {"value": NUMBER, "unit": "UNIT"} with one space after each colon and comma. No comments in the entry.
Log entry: {"value": 0.35, "unit": "MPa"}
